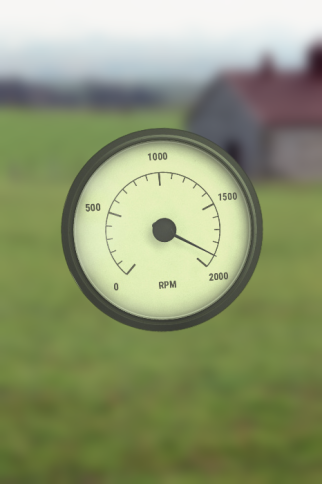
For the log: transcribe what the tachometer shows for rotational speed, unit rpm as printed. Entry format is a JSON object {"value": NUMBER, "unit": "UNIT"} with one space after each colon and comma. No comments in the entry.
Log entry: {"value": 1900, "unit": "rpm"}
